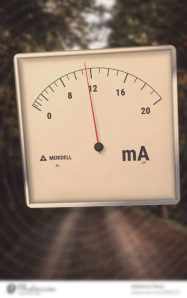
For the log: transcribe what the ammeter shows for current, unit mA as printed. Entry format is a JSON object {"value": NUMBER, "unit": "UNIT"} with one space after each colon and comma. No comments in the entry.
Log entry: {"value": 11.5, "unit": "mA"}
